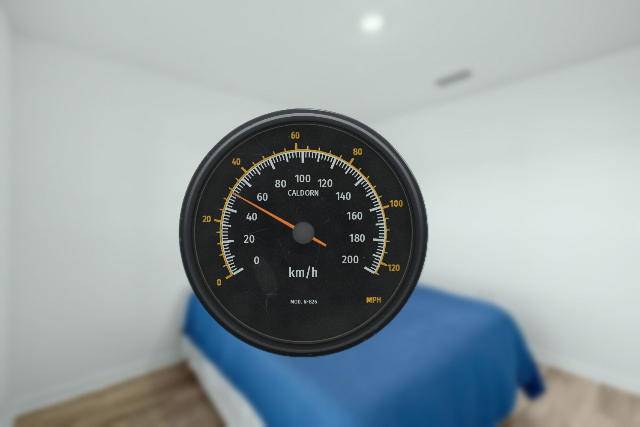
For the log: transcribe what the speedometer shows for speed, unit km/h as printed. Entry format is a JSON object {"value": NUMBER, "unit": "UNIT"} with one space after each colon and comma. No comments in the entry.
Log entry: {"value": 50, "unit": "km/h"}
